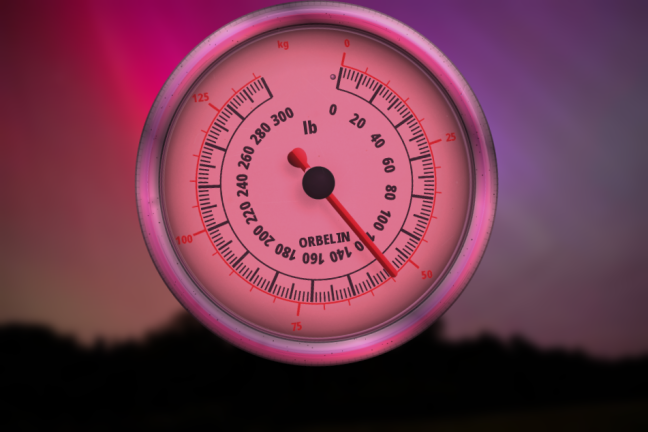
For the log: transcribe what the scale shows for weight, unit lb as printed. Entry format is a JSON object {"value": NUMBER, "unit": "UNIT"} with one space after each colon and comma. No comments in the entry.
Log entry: {"value": 120, "unit": "lb"}
